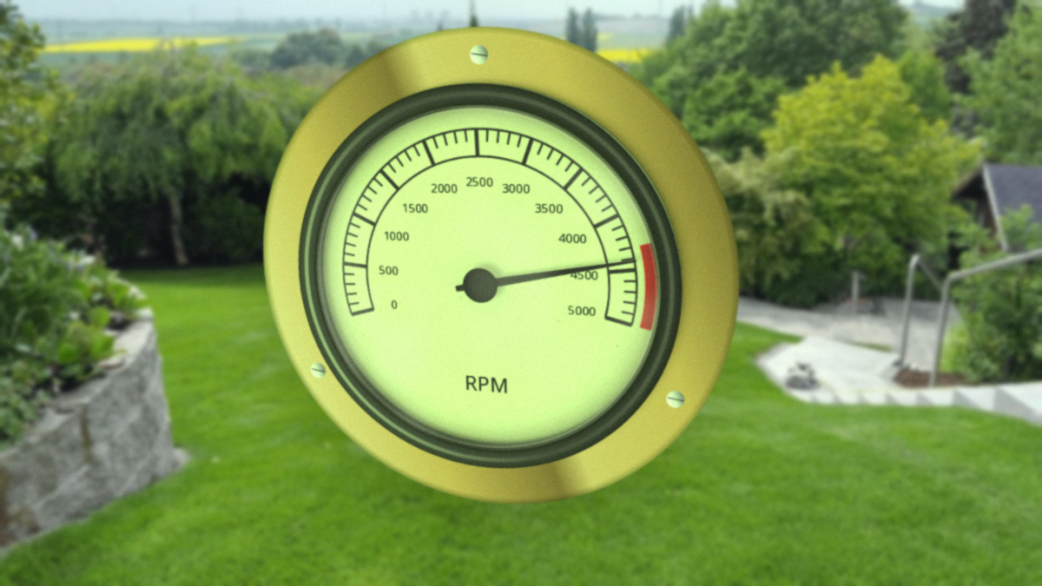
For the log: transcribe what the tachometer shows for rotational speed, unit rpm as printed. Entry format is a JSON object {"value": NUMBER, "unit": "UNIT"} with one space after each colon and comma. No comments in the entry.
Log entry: {"value": 4400, "unit": "rpm"}
